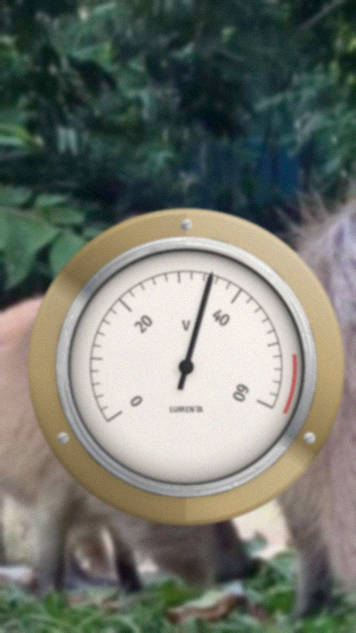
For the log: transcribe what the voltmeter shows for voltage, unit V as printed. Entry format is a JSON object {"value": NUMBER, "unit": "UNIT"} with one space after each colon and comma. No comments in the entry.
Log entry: {"value": 35, "unit": "V"}
